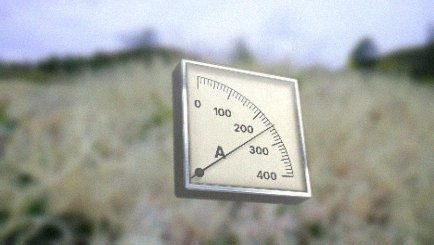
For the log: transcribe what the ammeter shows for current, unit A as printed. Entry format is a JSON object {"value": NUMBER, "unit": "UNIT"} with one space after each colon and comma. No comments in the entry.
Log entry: {"value": 250, "unit": "A"}
